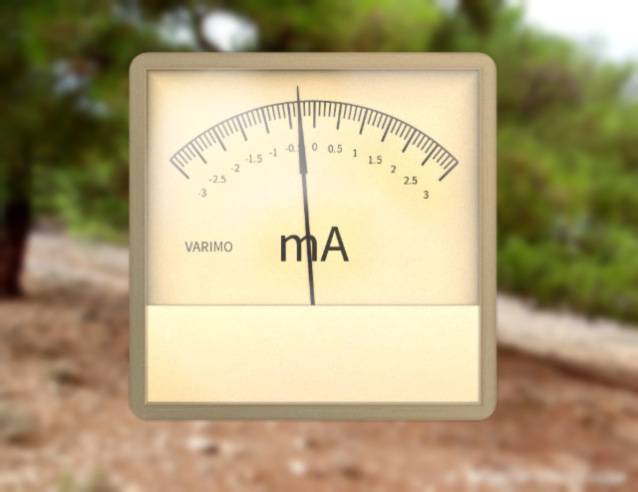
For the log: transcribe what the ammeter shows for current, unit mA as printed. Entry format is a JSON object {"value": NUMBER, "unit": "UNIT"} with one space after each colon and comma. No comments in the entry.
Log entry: {"value": -0.3, "unit": "mA"}
